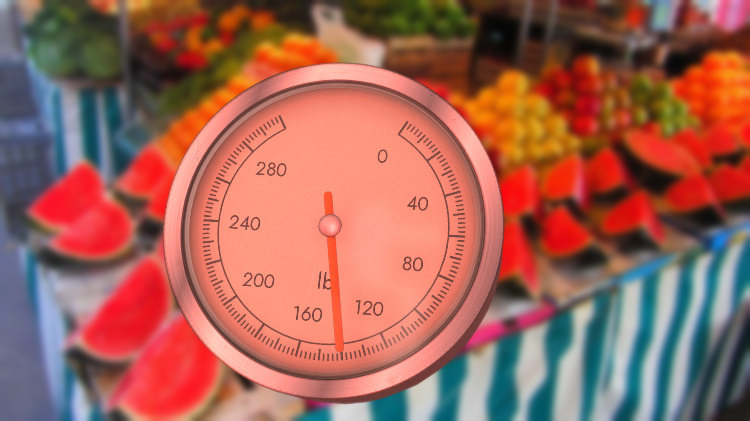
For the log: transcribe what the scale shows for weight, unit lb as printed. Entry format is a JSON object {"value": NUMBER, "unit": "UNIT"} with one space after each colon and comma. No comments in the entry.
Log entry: {"value": 140, "unit": "lb"}
